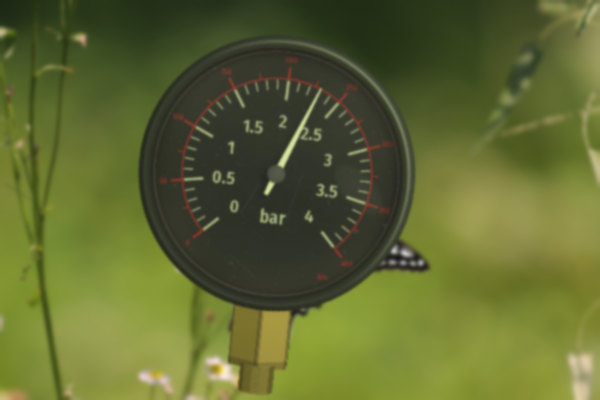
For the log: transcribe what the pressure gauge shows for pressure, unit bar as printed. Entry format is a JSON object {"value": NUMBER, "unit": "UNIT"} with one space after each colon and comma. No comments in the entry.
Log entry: {"value": 2.3, "unit": "bar"}
